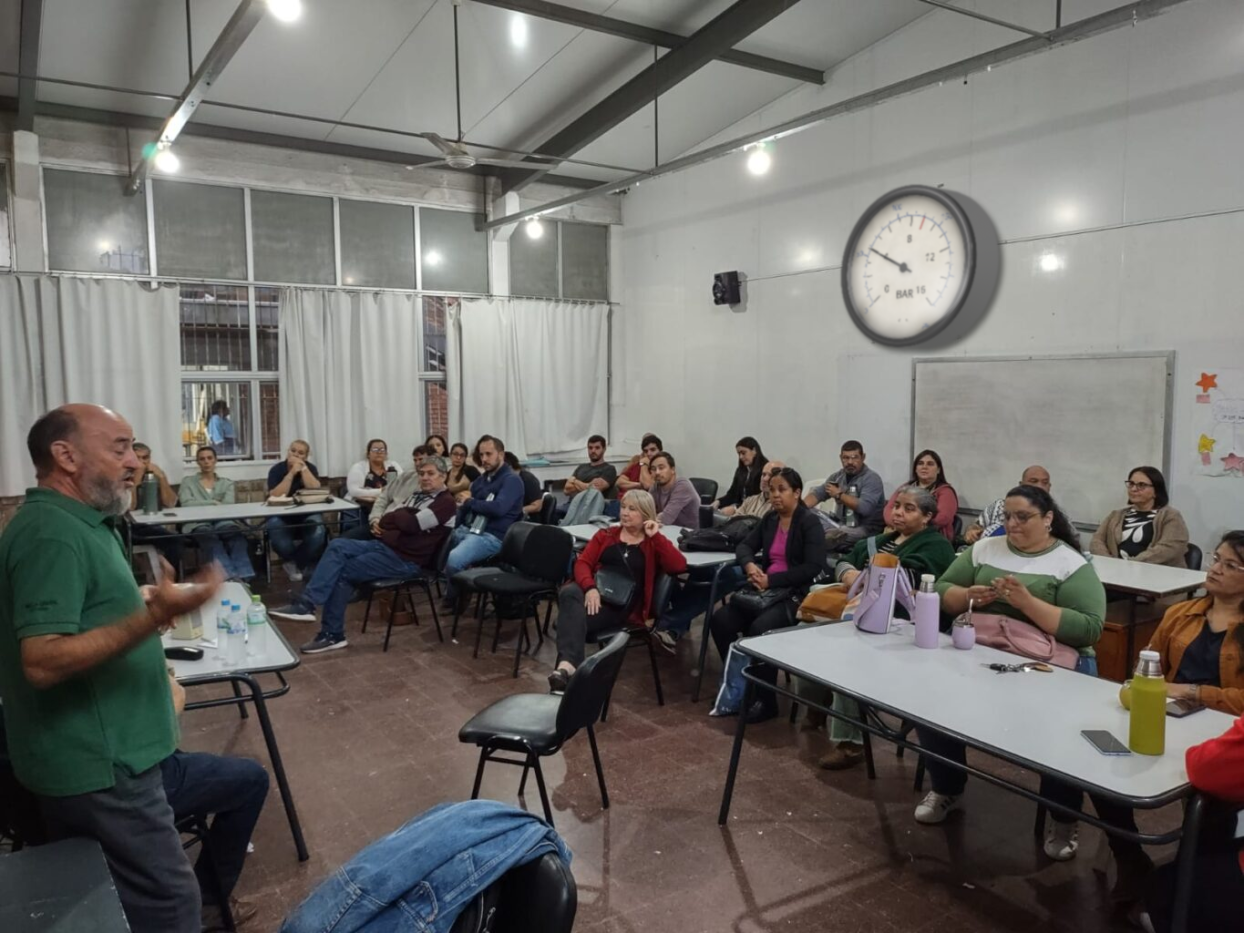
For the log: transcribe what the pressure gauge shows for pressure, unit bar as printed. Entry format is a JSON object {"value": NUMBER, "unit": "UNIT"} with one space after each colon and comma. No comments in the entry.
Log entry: {"value": 4, "unit": "bar"}
